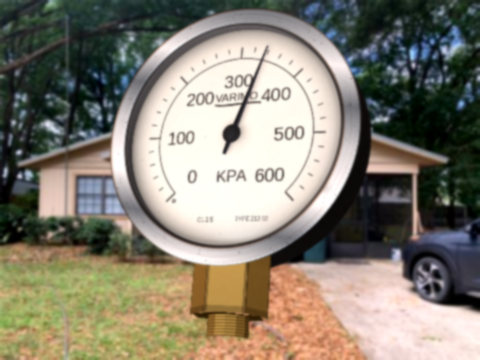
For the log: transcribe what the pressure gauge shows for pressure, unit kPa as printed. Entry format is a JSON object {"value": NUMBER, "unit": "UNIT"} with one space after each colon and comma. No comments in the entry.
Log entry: {"value": 340, "unit": "kPa"}
